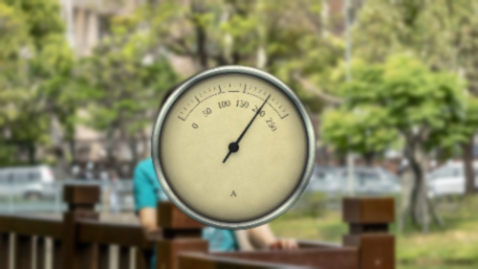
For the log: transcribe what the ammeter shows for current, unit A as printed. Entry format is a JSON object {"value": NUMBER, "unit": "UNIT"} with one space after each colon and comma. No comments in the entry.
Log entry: {"value": 200, "unit": "A"}
